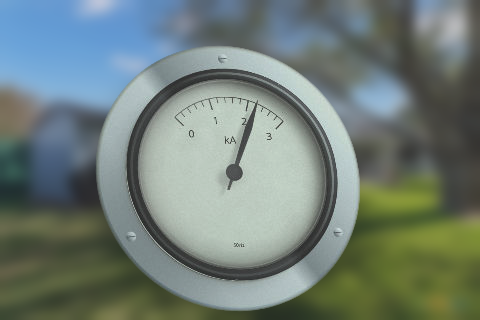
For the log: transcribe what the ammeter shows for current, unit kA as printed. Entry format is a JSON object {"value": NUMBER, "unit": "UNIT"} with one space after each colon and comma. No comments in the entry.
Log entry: {"value": 2.2, "unit": "kA"}
